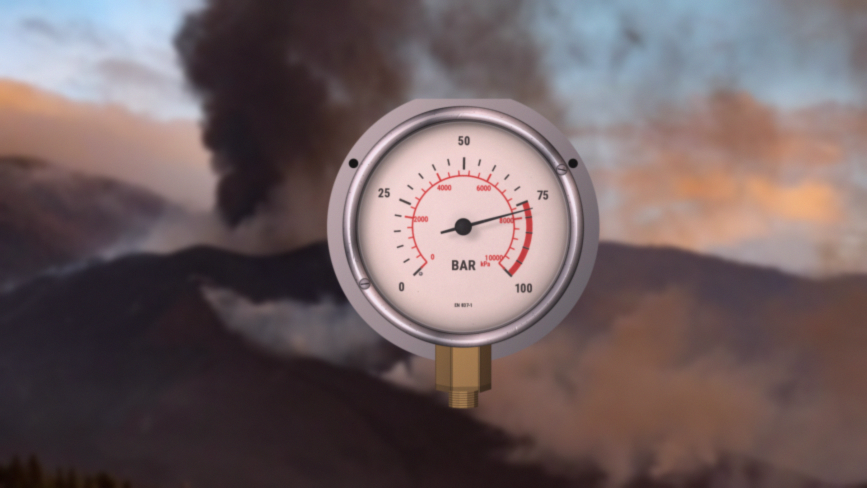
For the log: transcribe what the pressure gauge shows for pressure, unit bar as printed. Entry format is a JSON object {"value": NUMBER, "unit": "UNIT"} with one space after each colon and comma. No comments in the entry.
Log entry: {"value": 77.5, "unit": "bar"}
